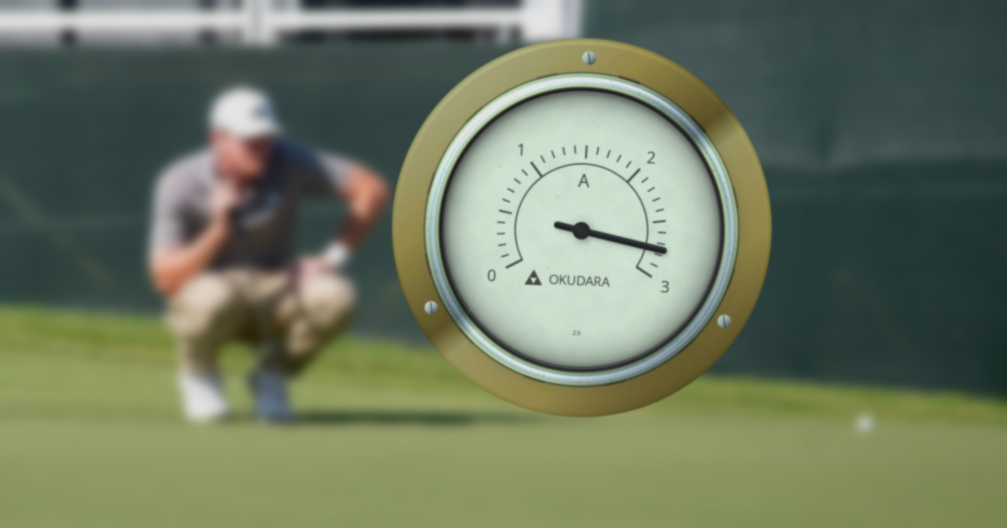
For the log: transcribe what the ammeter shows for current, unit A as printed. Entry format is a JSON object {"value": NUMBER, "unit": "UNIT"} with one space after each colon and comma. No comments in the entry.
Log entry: {"value": 2.75, "unit": "A"}
